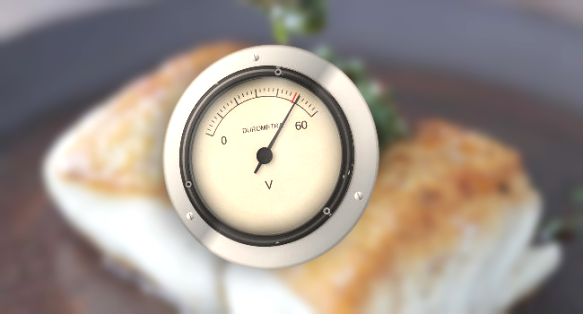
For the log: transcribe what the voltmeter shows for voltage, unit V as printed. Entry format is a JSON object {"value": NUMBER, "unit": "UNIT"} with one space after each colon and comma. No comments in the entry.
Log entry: {"value": 50, "unit": "V"}
